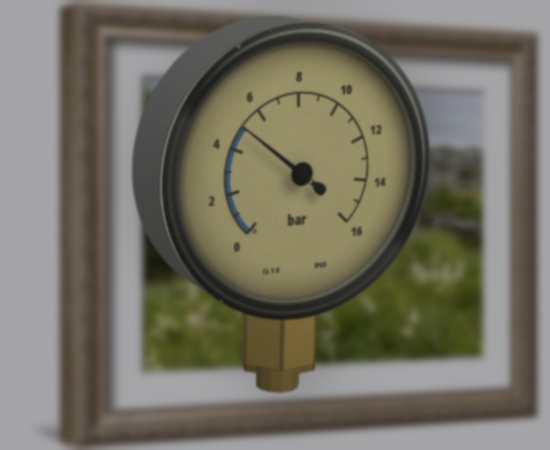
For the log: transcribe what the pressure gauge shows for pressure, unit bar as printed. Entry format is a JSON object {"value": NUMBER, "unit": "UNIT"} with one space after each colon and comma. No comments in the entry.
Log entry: {"value": 5, "unit": "bar"}
